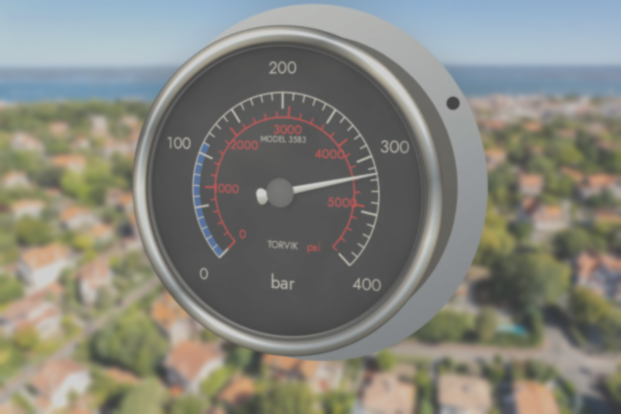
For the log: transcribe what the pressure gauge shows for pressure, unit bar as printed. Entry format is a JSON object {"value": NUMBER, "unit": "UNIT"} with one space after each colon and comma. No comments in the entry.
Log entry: {"value": 315, "unit": "bar"}
